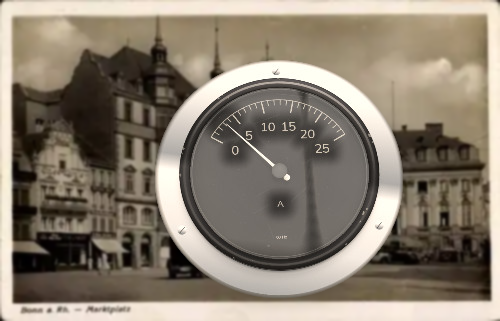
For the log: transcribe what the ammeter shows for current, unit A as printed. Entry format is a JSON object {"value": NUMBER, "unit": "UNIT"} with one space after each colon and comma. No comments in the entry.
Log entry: {"value": 3, "unit": "A"}
